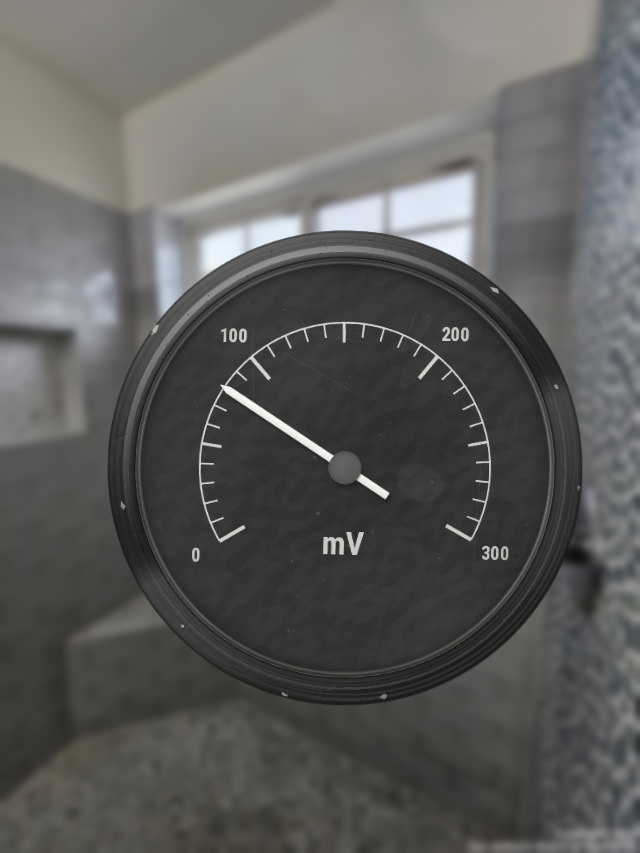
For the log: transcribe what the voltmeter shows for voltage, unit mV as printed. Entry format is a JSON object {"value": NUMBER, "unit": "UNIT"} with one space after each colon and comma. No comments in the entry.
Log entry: {"value": 80, "unit": "mV"}
